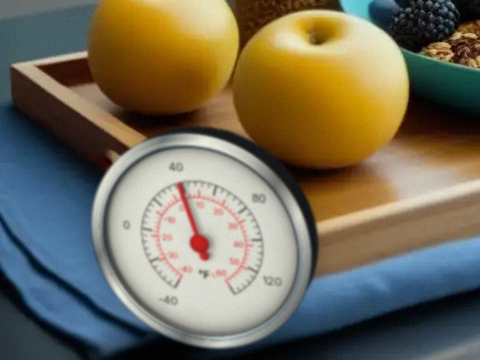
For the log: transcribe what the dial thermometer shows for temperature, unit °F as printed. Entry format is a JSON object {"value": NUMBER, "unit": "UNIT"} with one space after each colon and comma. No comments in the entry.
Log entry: {"value": 40, "unit": "°F"}
